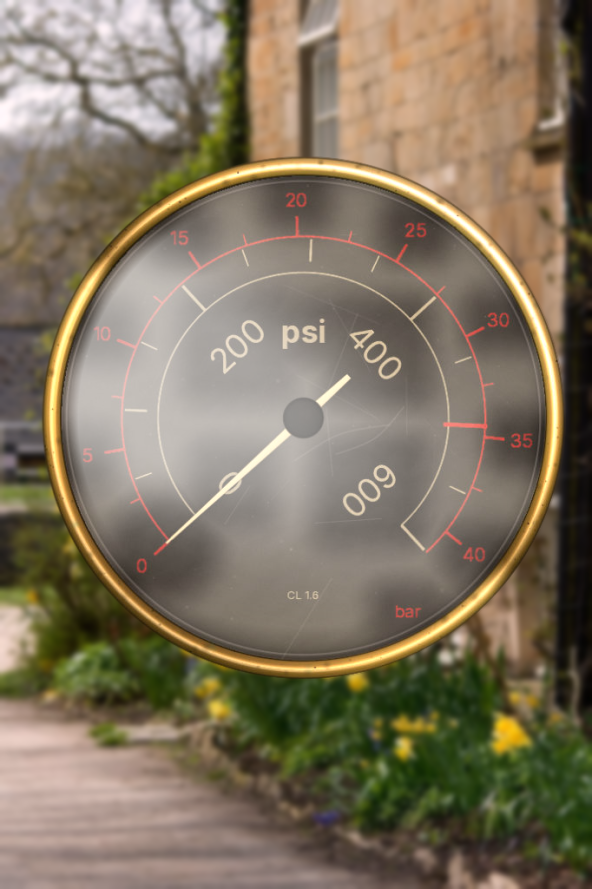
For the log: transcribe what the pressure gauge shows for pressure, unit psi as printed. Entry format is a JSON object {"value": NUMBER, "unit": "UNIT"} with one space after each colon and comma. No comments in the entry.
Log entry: {"value": 0, "unit": "psi"}
